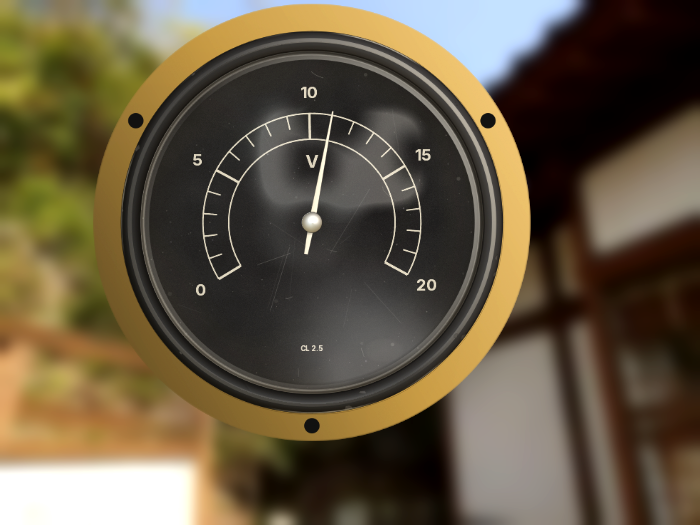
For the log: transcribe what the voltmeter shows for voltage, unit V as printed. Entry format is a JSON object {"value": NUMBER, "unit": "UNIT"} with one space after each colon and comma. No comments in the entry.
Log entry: {"value": 11, "unit": "V"}
